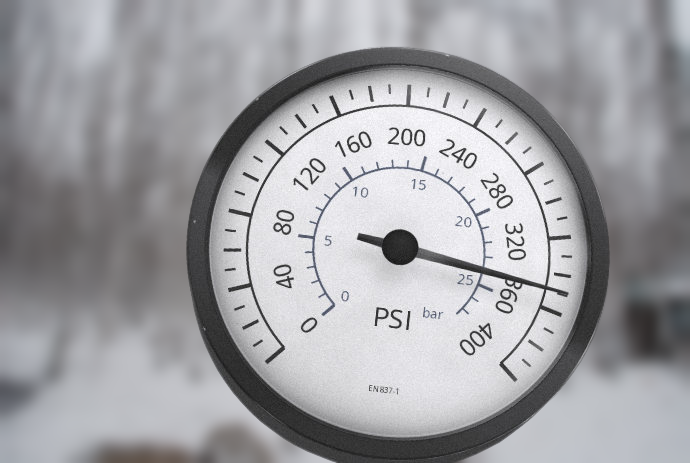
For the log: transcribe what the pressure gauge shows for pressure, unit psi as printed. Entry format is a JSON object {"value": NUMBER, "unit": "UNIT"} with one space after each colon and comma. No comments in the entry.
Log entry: {"value": 350, "unit": "psi"}
